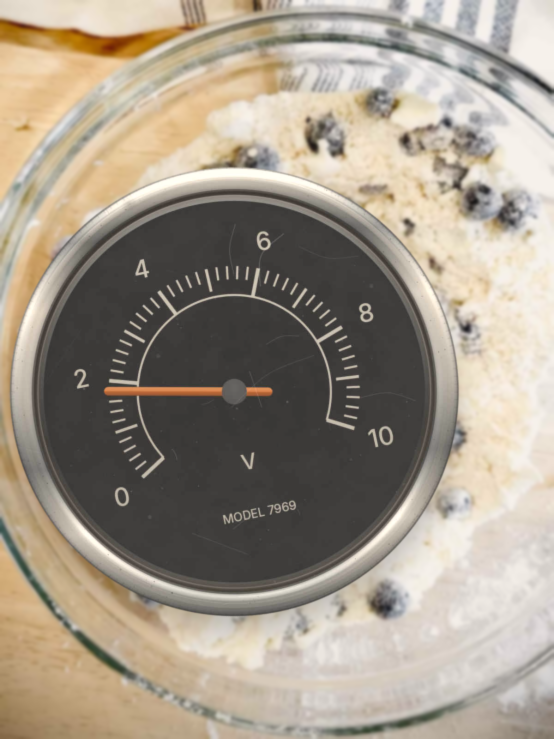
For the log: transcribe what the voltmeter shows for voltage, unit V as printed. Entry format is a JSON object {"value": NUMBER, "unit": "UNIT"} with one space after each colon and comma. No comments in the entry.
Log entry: {"value": 1.8, "unit": "V"}
